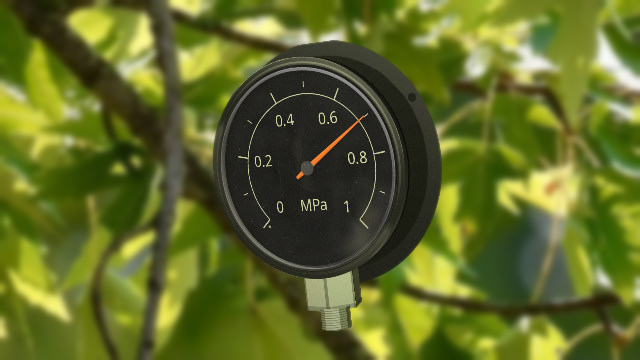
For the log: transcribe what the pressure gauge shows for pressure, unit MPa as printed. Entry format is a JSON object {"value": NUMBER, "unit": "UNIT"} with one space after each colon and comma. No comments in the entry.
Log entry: {"value": 0.7, "unit": "MPa"}
